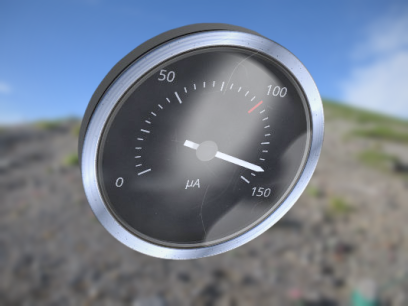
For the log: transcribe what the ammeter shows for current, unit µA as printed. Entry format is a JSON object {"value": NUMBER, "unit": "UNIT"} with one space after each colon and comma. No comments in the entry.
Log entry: {"value": 140, "unit": "µA"}
